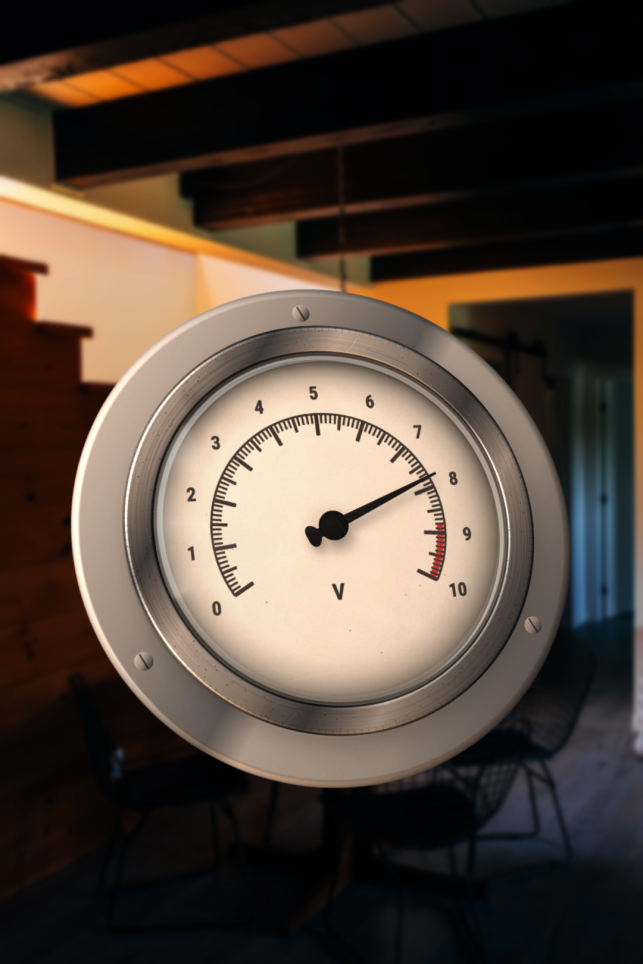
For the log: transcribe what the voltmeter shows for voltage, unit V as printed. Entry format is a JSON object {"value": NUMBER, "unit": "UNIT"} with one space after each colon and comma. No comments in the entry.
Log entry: {"value": 7.8, "unit": "V"}
